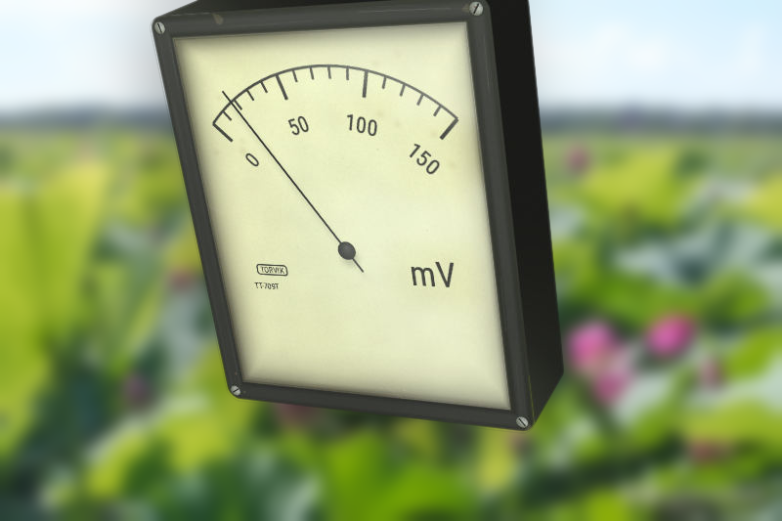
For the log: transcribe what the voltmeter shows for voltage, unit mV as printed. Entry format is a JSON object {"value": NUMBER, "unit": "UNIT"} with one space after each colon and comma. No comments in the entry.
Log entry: {"value": 20, "unit": "mV"}
